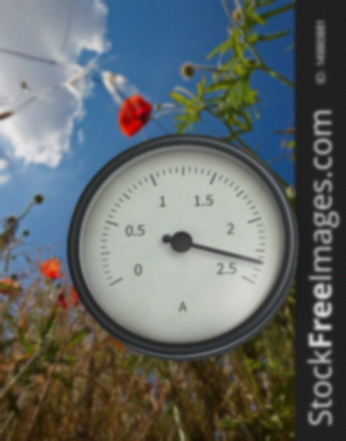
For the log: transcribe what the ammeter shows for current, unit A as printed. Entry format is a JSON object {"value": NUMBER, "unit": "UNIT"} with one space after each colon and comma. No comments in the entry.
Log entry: {"value": 2.35, "unit": "A"}
